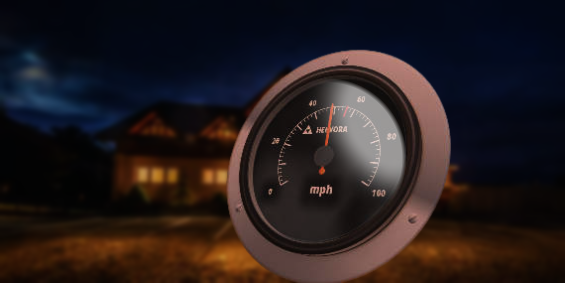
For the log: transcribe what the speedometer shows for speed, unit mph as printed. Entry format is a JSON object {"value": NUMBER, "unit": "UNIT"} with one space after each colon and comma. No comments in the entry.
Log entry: {"value": 50, "unit": "mph"}
